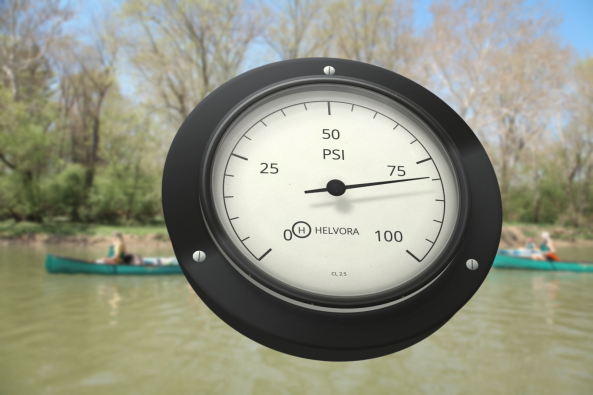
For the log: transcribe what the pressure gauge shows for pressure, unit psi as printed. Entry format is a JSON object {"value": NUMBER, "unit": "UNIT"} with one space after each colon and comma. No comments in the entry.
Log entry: {"value": 80, "unit": "psi"}
